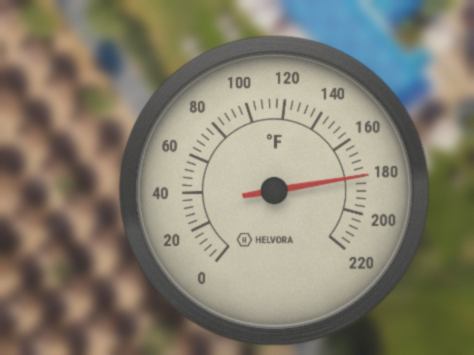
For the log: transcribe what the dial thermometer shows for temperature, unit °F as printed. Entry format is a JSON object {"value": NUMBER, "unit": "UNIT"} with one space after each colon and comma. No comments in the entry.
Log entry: {"value": 180, "unit": "°F"}
